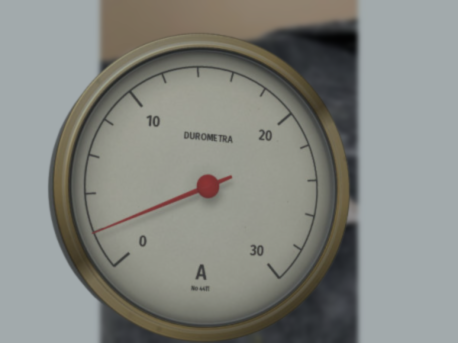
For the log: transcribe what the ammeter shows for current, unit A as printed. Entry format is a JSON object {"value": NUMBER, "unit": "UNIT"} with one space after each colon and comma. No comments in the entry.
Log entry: {"value": 2, "unit": "A"}
